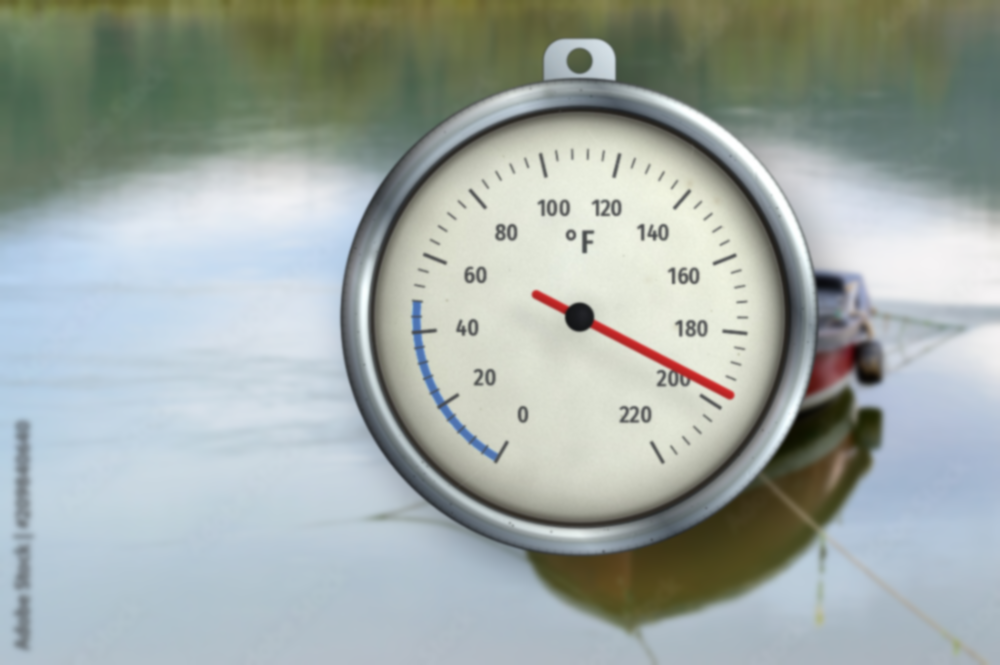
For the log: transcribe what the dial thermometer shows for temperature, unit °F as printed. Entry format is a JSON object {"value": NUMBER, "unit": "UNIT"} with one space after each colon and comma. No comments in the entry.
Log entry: {"value": 196, "unit": "°F"}
